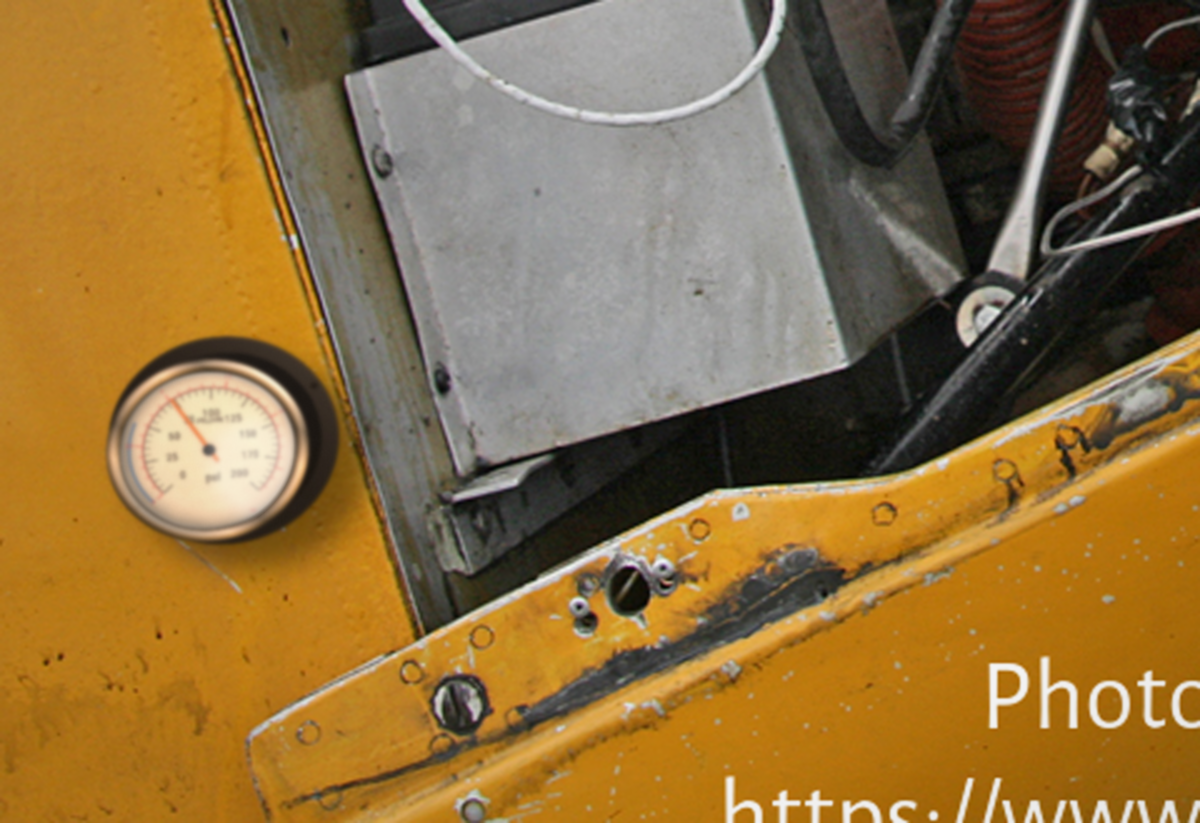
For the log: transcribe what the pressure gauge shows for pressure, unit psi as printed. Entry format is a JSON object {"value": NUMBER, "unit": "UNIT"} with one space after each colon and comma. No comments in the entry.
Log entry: {"value": 75, "unit": "psi"}
